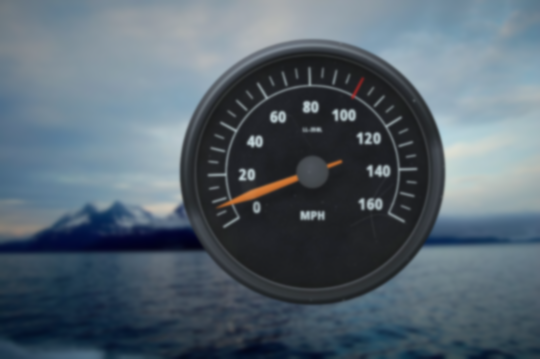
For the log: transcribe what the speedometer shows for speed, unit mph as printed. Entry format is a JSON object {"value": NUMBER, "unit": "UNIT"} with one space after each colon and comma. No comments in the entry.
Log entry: {"value": 7.5, "unit": "mph"}
